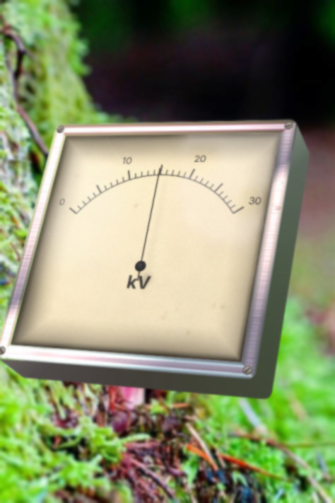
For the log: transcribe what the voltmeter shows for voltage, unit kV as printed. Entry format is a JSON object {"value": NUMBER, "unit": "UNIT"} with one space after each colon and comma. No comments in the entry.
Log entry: {"value": 15, "unit": "kV"}
